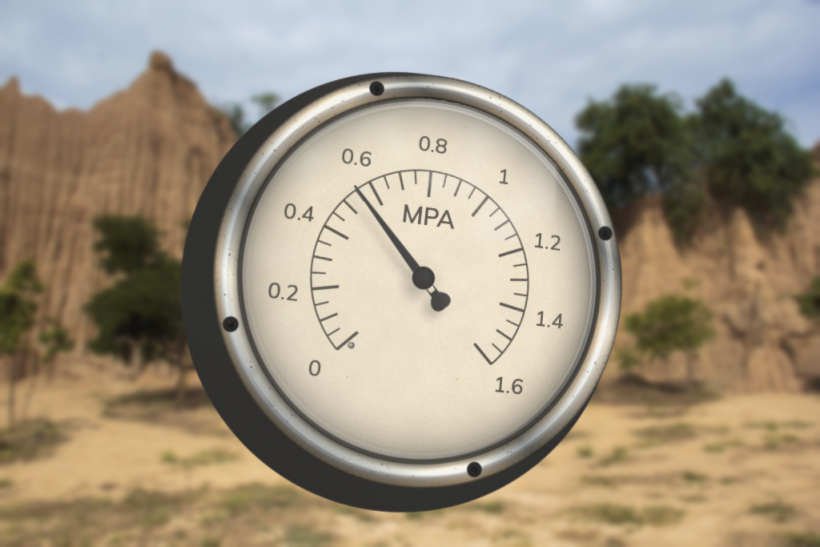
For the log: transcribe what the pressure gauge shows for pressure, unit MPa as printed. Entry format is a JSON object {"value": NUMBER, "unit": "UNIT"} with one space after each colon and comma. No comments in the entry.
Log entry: {"value": 0.55, "unit": "MPa"}
